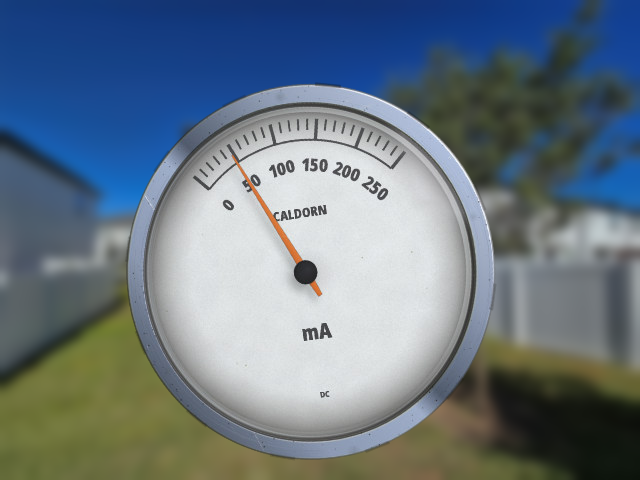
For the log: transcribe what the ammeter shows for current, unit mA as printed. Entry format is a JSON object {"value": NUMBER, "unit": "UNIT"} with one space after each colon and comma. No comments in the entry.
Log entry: {"value": 50, "unit": "mA"}
